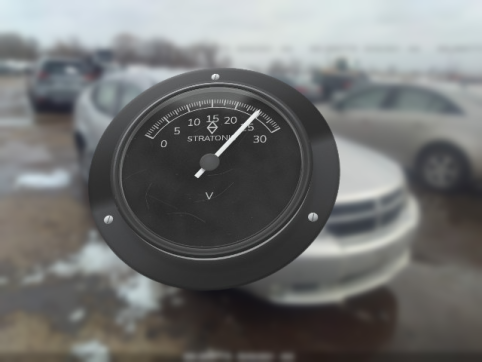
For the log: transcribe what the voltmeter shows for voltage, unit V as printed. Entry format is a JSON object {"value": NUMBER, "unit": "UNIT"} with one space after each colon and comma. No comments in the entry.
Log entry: {"value": 25, "unit": "V"}
